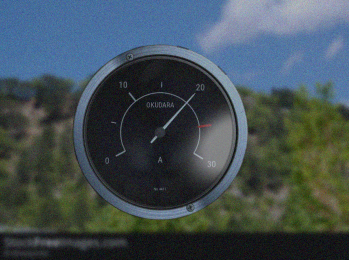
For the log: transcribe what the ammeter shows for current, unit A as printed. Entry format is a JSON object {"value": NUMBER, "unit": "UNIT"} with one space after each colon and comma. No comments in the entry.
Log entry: {"value": 20, "unit": "A"}
